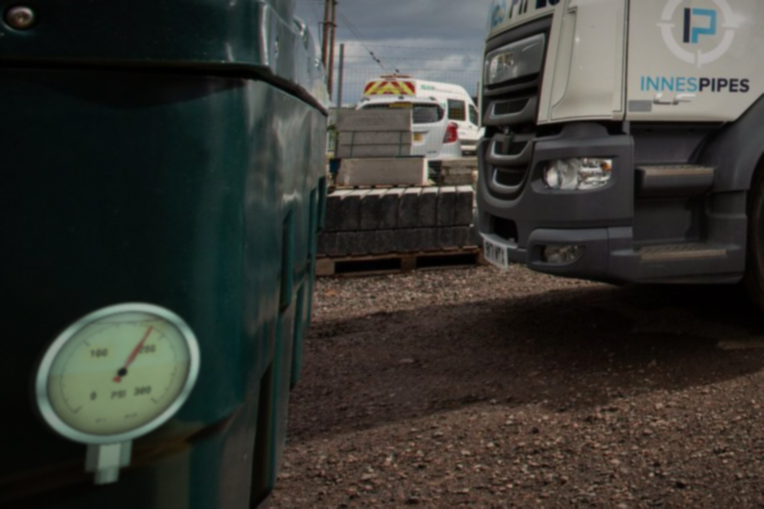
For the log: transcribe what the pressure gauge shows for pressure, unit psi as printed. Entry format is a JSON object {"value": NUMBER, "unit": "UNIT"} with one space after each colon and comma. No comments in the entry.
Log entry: {"value": 180, "unit": "psi"}
